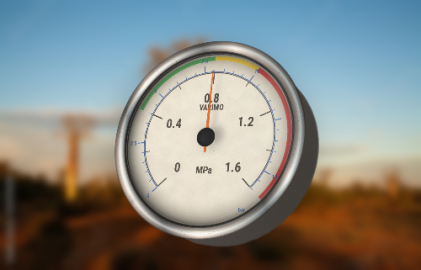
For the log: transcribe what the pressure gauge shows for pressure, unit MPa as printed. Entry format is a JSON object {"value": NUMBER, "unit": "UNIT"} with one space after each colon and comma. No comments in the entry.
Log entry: {"value": 0.8, "unit": "MPa"}
